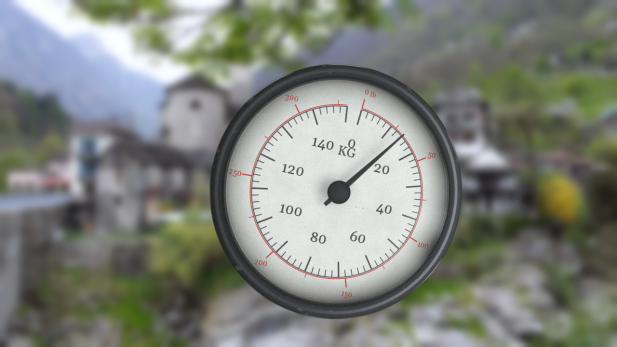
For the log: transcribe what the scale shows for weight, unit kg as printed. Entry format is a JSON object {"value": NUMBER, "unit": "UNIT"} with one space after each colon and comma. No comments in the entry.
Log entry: {"value": 14, "unit": "kg"}
